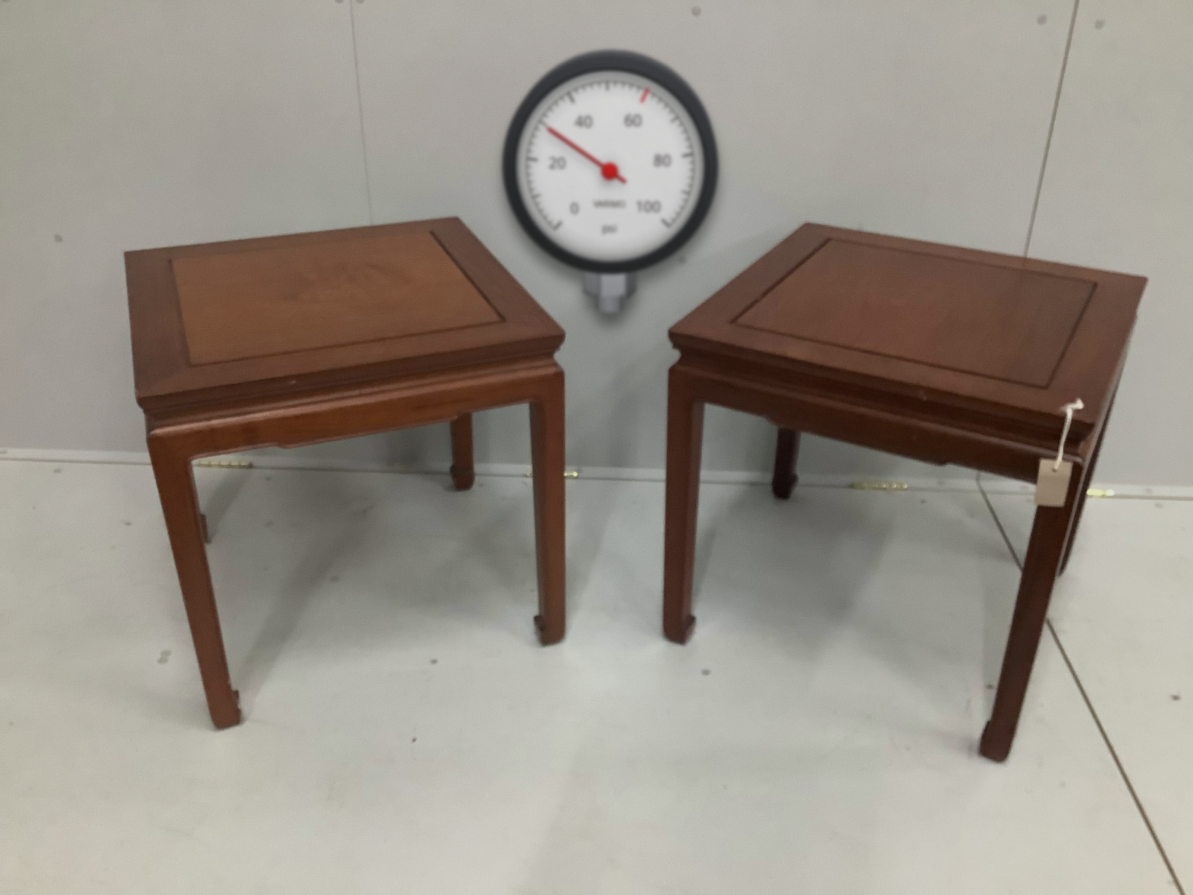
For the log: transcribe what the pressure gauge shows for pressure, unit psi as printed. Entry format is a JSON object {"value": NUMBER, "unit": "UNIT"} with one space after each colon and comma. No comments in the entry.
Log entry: {"value": 30, "unit": "psi"}
